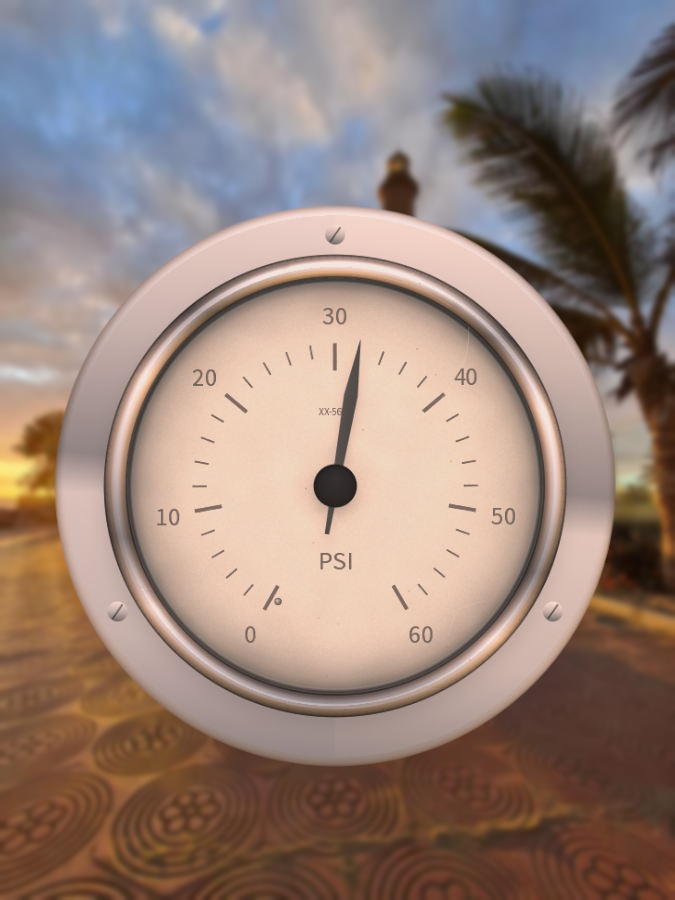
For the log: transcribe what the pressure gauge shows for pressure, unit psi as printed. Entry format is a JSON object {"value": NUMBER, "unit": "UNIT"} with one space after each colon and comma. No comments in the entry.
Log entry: {"value": 32, "unit": "psi"}
